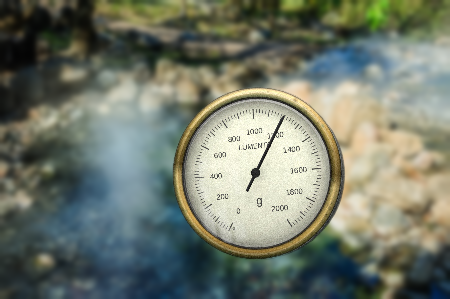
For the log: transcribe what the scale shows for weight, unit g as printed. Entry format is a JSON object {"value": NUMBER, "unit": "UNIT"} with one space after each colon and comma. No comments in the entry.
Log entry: {"value": 1200, "unit": "g"}
